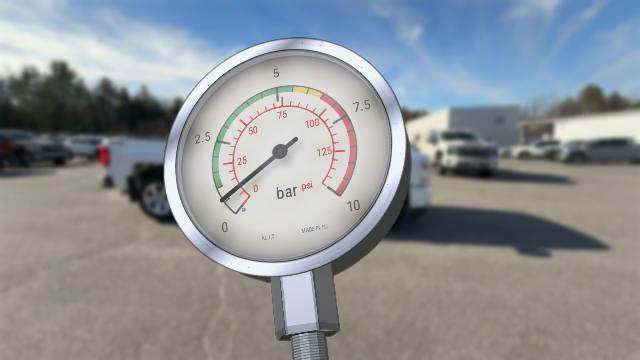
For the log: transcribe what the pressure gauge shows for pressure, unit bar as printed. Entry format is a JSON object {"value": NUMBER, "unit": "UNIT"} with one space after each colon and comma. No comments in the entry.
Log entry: {"value": 0.5, "unit": "bar"}
